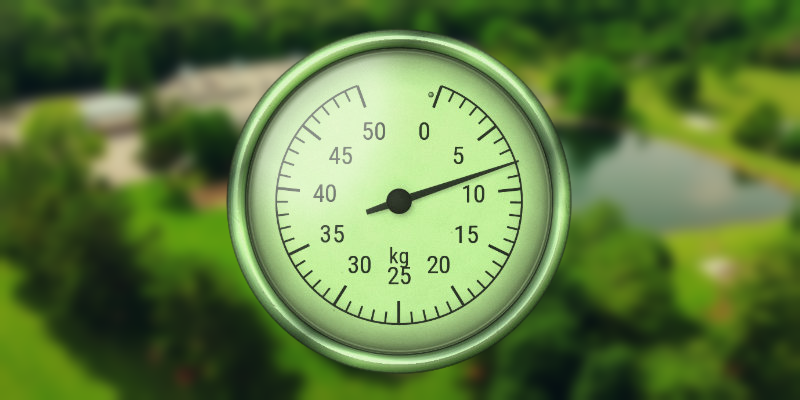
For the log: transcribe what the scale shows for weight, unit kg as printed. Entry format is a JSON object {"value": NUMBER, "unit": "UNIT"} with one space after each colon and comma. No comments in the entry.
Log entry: {"value": 8, "unit": "kg"}
